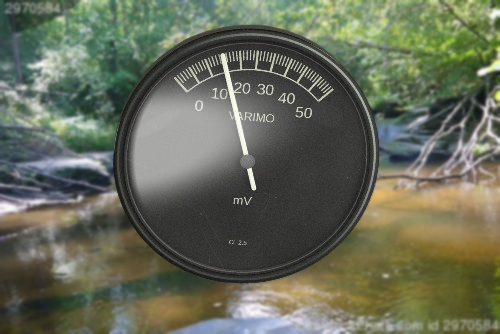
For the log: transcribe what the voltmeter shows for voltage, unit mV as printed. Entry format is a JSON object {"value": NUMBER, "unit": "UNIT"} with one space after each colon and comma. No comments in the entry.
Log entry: {"value": 15, "unit": "mV"}
